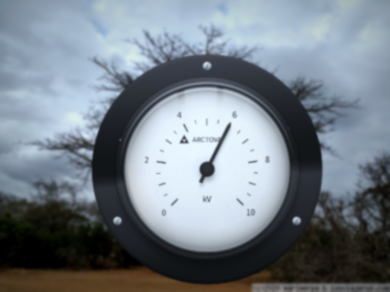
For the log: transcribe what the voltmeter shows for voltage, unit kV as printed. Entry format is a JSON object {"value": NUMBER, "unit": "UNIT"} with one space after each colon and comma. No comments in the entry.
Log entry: {"value": 6, "unit": "kV"}
